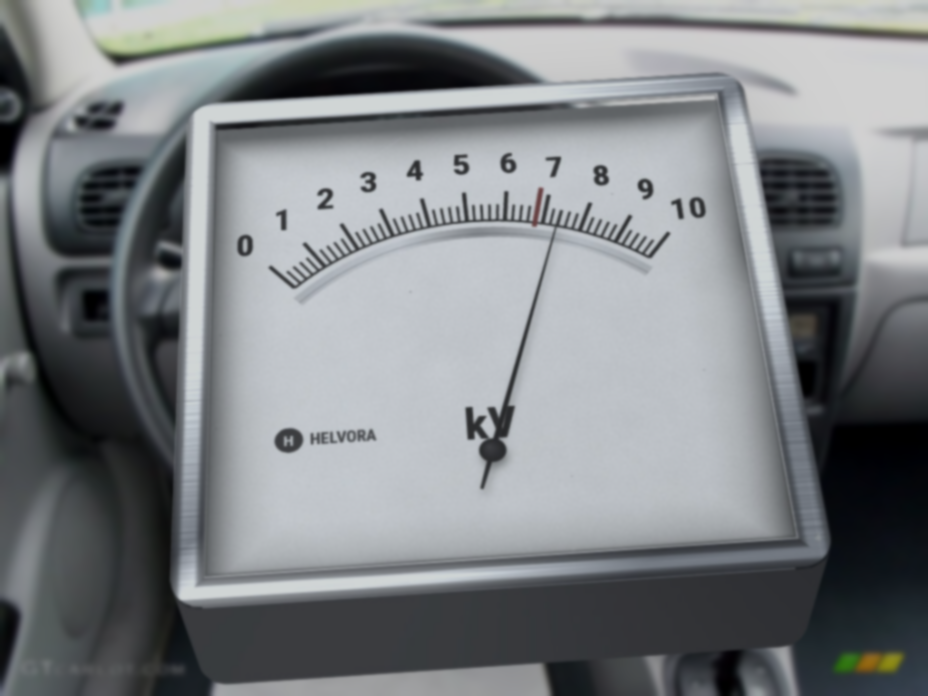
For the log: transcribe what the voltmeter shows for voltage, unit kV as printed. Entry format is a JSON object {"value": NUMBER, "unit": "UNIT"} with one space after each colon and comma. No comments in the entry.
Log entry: {"value": 7.4, "unit": "kV"}
